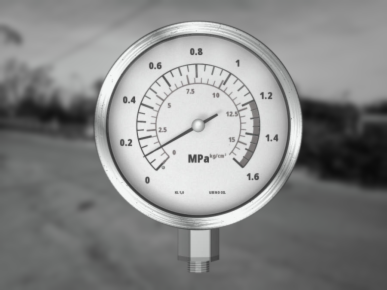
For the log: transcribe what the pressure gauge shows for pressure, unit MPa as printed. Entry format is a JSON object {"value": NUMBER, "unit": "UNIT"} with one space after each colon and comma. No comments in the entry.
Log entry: {"value": 0.1, "unit": "MPa"}
